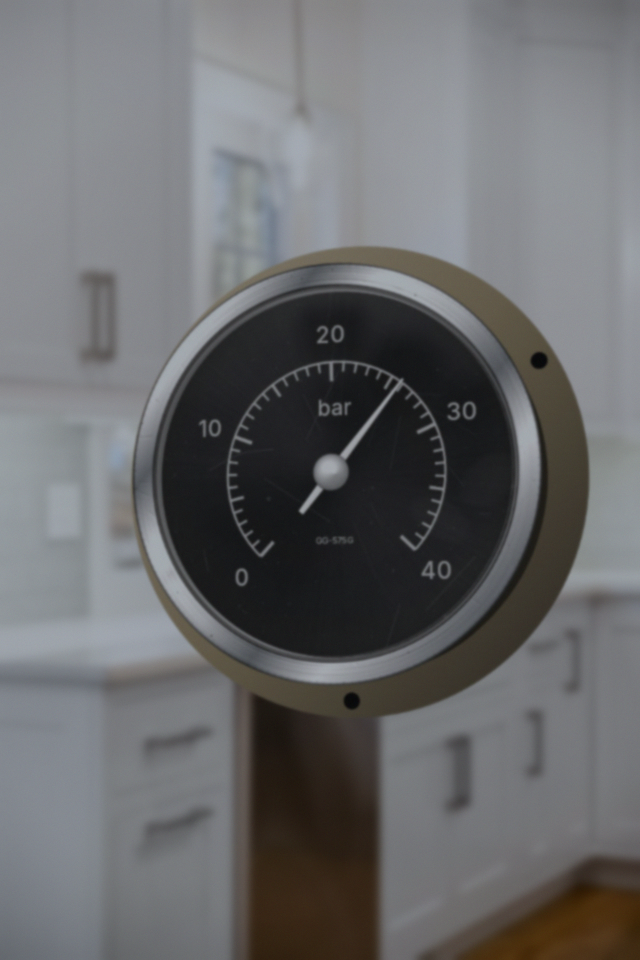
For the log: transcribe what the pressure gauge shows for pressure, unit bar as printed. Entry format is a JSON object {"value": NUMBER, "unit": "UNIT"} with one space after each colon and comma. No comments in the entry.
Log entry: {"value": 26, "unit": "bar"}
